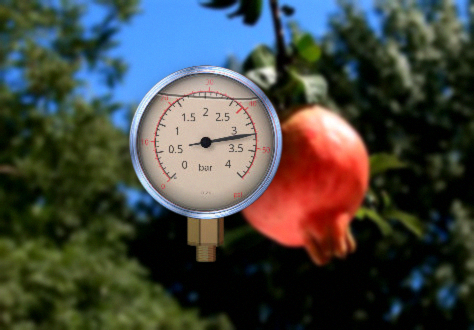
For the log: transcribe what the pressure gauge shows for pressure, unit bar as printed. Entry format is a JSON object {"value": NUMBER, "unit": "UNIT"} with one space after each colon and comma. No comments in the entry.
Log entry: {"value": 3.2, "unit": "bar"}
